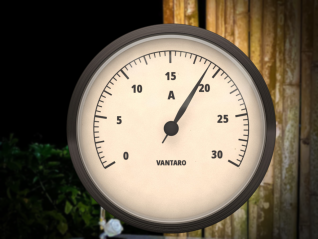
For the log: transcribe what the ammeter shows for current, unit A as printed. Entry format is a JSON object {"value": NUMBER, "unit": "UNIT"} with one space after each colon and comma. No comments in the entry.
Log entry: {"value": 19, "unit": "A"}
